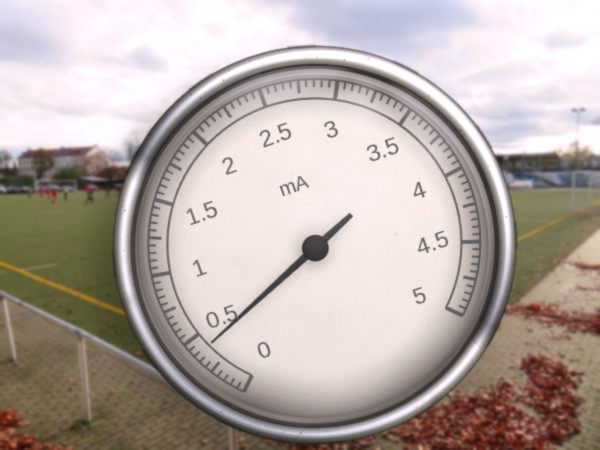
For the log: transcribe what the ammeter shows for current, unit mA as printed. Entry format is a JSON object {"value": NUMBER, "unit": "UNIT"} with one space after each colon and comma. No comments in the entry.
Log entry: {"value": 0.4, "unit": "mA"}
